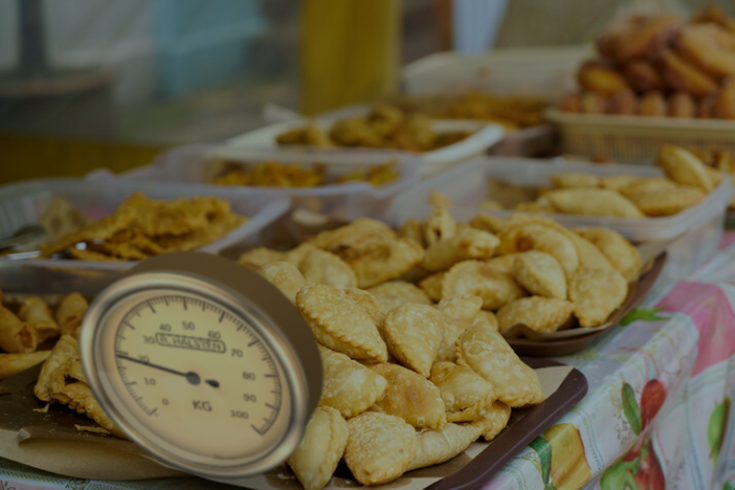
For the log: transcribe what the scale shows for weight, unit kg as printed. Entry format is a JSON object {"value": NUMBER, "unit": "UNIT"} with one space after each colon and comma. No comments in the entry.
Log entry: {"value": 20, "unit": "kg"}
